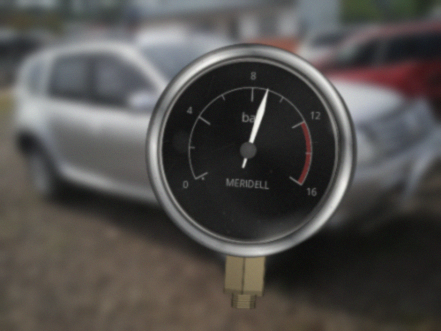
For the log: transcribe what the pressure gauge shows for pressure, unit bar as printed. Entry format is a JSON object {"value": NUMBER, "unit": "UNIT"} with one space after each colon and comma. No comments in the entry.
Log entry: {"value": 9, "unit": "bar"}
